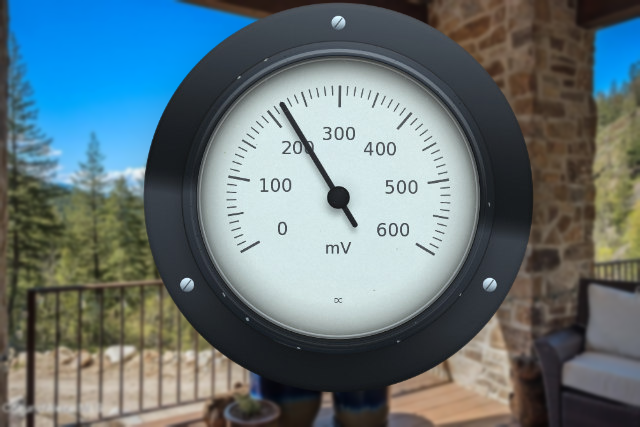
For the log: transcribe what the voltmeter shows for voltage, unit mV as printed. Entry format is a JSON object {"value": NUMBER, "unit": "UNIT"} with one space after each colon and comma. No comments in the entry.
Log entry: {"value": 220, "unit": "mV"}
